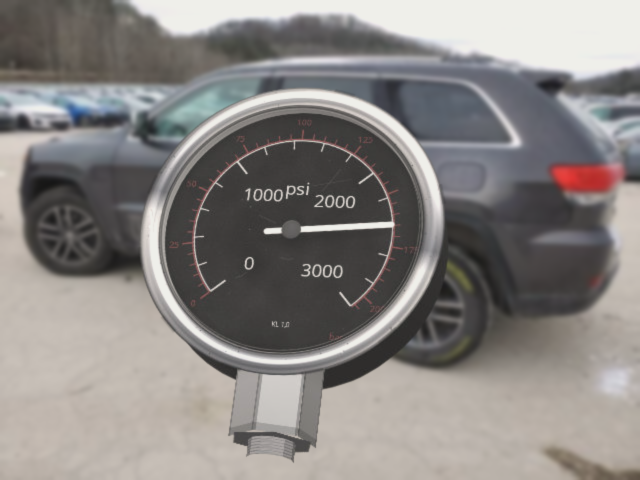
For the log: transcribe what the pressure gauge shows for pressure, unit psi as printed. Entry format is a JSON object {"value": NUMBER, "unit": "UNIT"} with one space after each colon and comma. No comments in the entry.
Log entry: {"value": 2400, "unit": "psi"}
